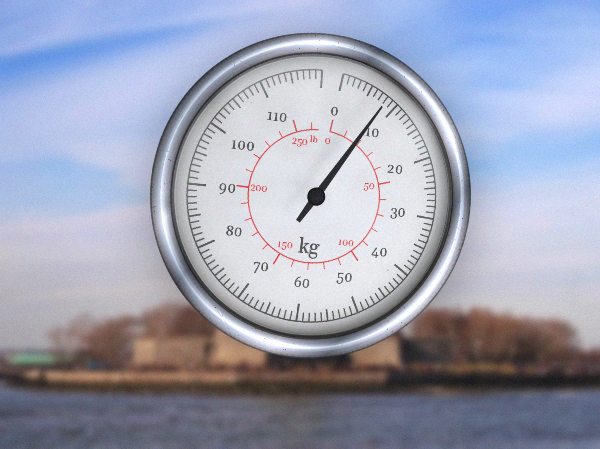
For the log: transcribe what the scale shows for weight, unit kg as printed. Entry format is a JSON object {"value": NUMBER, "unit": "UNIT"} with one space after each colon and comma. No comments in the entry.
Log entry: {"value": 8, "unit": "kg"}
